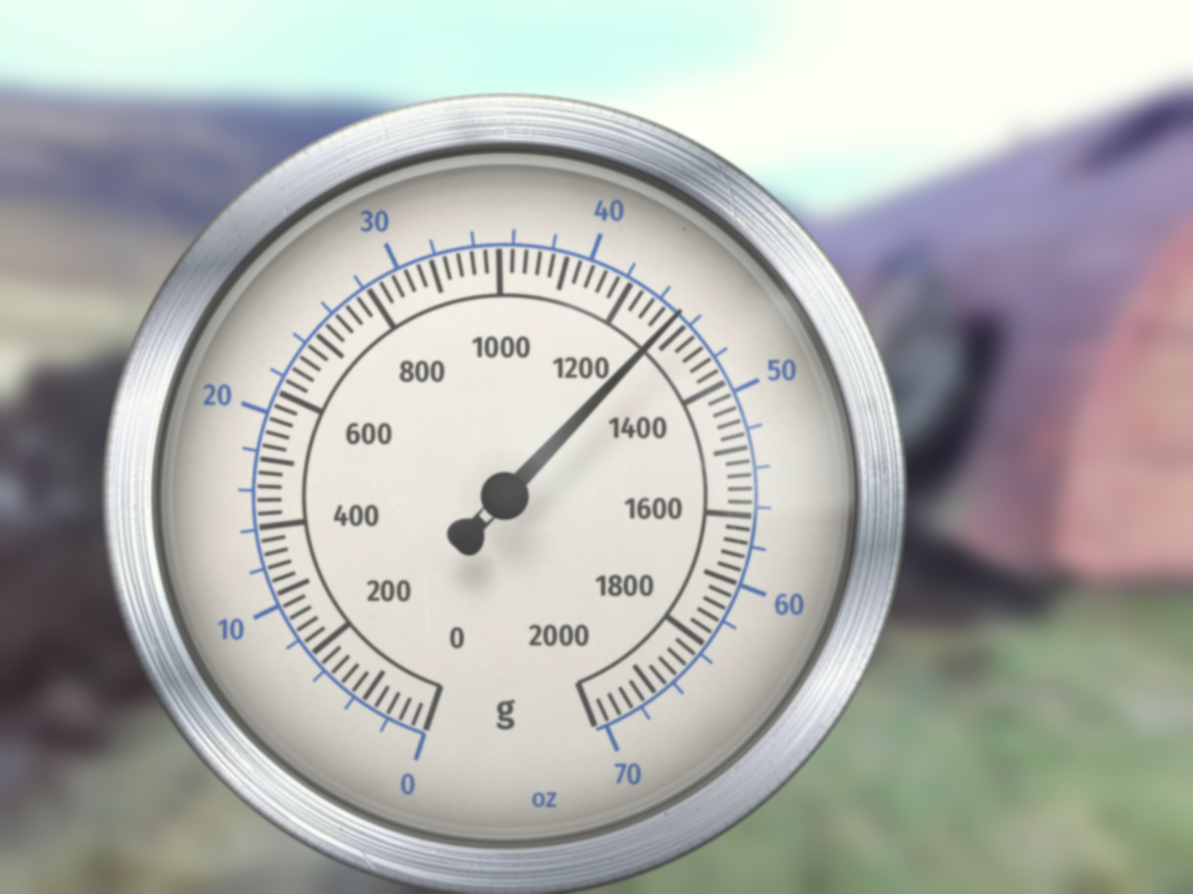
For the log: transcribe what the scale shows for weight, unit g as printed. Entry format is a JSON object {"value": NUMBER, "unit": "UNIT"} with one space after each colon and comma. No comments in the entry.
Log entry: {"value": 1280, "unit": "g"}
